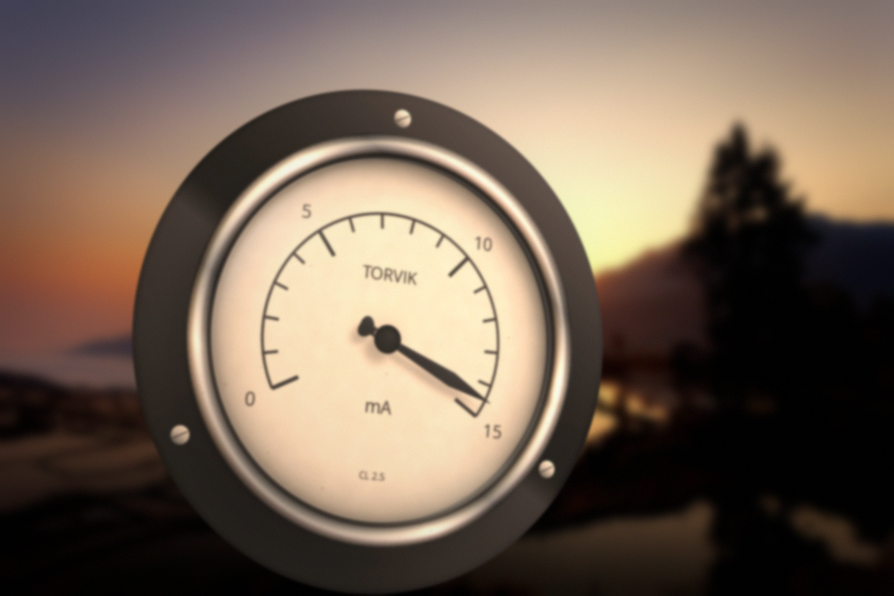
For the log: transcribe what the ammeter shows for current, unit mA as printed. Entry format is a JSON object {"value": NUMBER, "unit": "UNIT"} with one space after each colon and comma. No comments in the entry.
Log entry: {"value": 14.5, "unit": "mA"}
